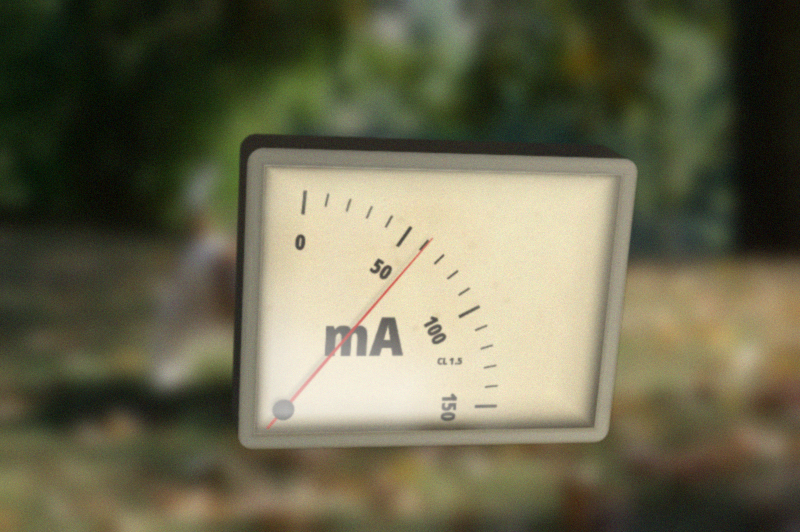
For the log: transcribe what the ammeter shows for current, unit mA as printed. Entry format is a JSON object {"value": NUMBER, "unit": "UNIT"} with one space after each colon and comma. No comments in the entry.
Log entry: {"value": 60, "unit": "mA"}
